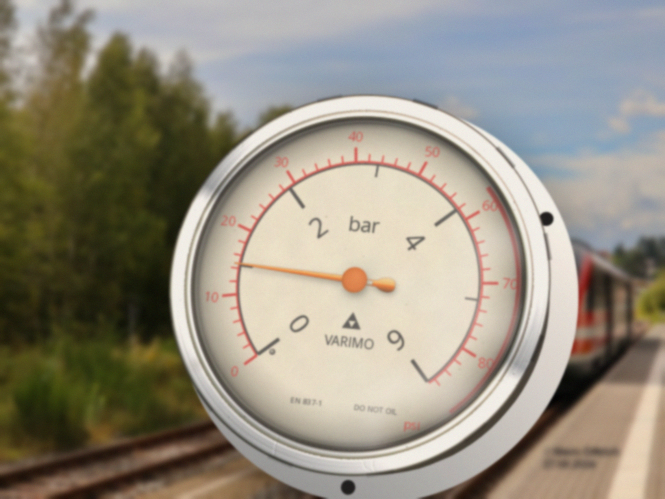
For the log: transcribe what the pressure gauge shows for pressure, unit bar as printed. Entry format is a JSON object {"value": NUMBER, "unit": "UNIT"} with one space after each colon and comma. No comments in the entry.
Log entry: {"value": 1, "unit": "bar"}
